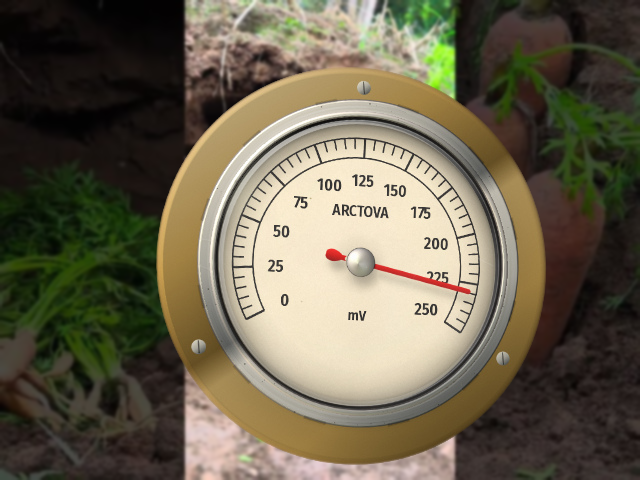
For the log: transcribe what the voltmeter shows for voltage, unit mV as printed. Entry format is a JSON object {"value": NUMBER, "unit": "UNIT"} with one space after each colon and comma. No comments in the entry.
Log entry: {"value": 230, "unit": "mV"}
